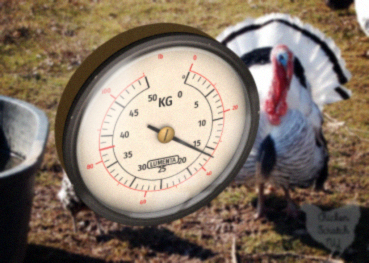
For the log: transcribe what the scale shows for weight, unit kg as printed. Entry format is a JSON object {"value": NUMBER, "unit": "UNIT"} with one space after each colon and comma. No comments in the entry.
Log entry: {"value": 16, "unit": "kg"}
